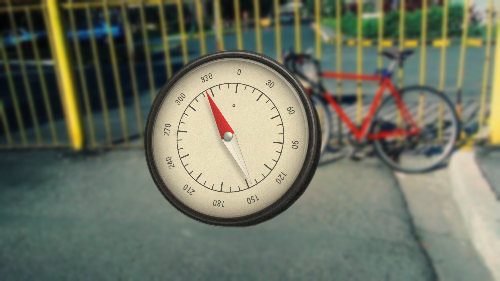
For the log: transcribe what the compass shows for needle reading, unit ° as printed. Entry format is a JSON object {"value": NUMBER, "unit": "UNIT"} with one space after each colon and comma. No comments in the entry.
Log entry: {"value": 325, "unit": "°"}
